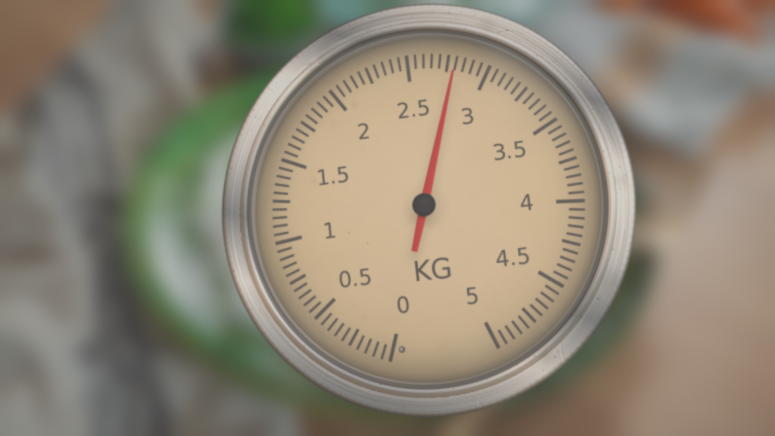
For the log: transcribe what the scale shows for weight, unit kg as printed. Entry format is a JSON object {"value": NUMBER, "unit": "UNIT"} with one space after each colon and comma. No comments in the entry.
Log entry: {"value": 2.8, "unit": "kg"}
